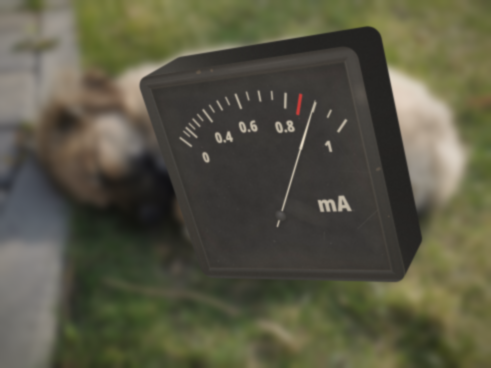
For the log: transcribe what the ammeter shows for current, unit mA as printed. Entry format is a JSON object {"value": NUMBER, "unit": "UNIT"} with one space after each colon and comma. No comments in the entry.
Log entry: {"value": 0.9, "unit": "mA"}
